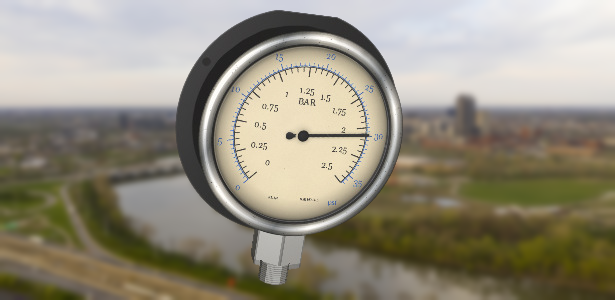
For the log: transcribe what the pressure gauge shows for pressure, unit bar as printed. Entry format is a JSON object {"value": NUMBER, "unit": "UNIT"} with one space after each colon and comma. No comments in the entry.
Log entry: {"value": 2.05, "unit": "bar"}
